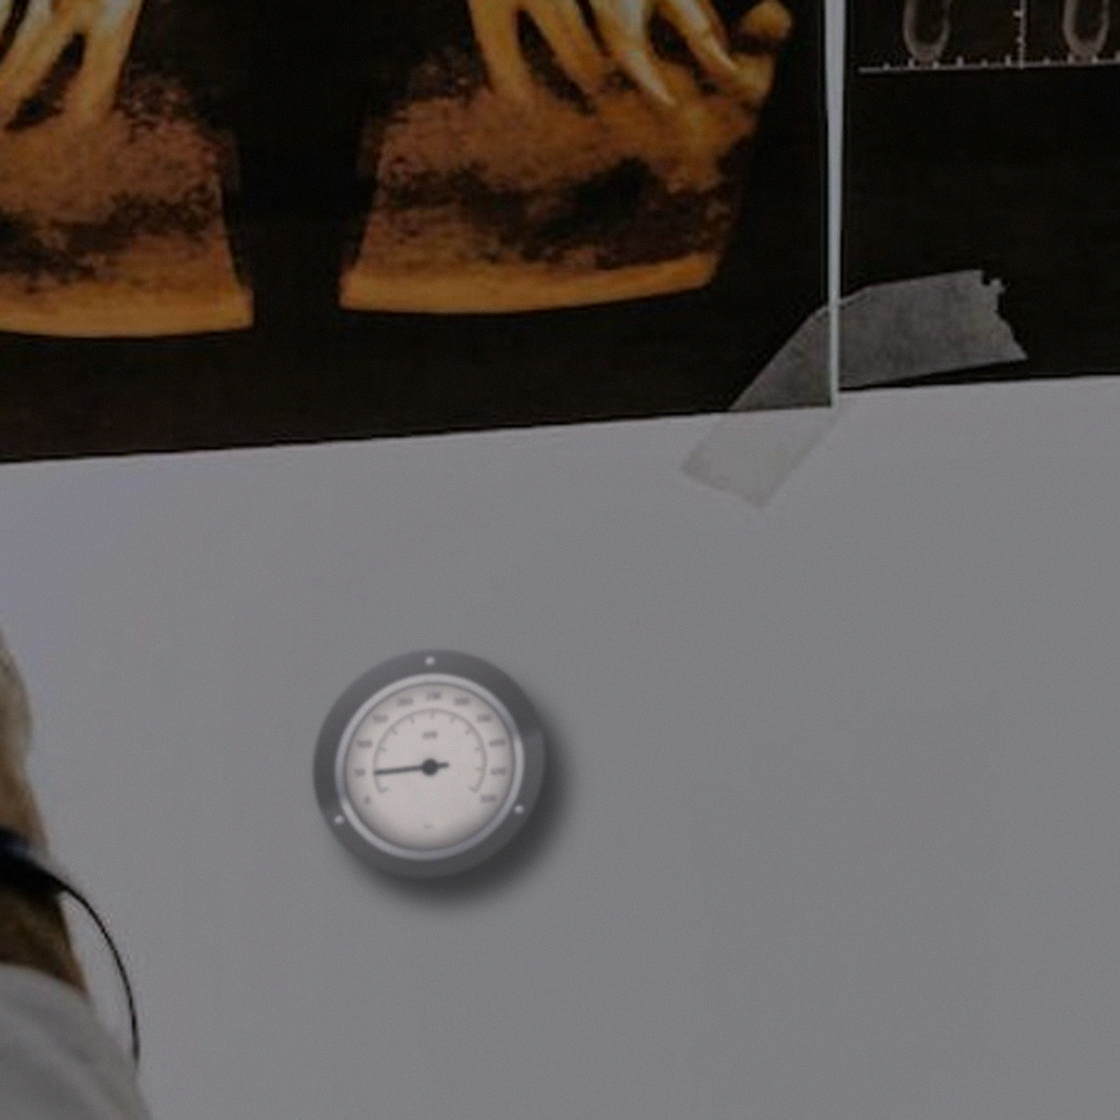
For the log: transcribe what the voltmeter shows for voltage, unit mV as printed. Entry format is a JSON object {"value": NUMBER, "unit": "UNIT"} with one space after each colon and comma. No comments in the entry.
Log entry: {"value": 50, "unit": "mV"}
